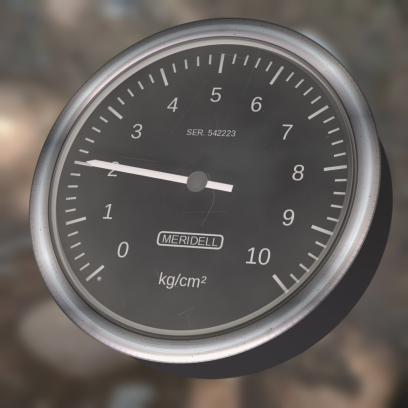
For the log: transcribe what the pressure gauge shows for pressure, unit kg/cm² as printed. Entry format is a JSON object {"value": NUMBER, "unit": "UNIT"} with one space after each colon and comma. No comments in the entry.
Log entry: {"value": 2, "unit": "kg/cm²"}
